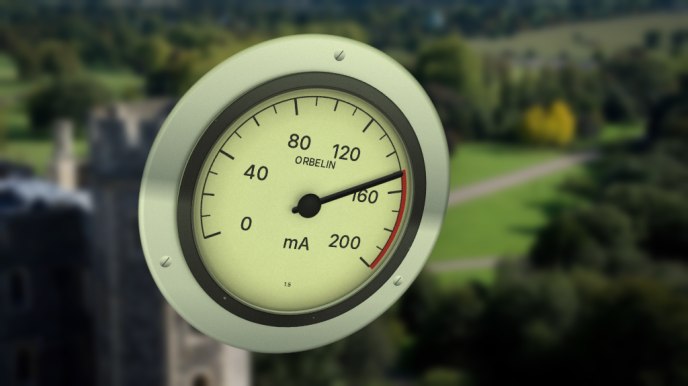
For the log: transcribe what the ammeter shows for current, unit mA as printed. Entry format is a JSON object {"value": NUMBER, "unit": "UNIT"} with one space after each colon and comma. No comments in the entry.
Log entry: {"value": 150, "unit": "mA"}
